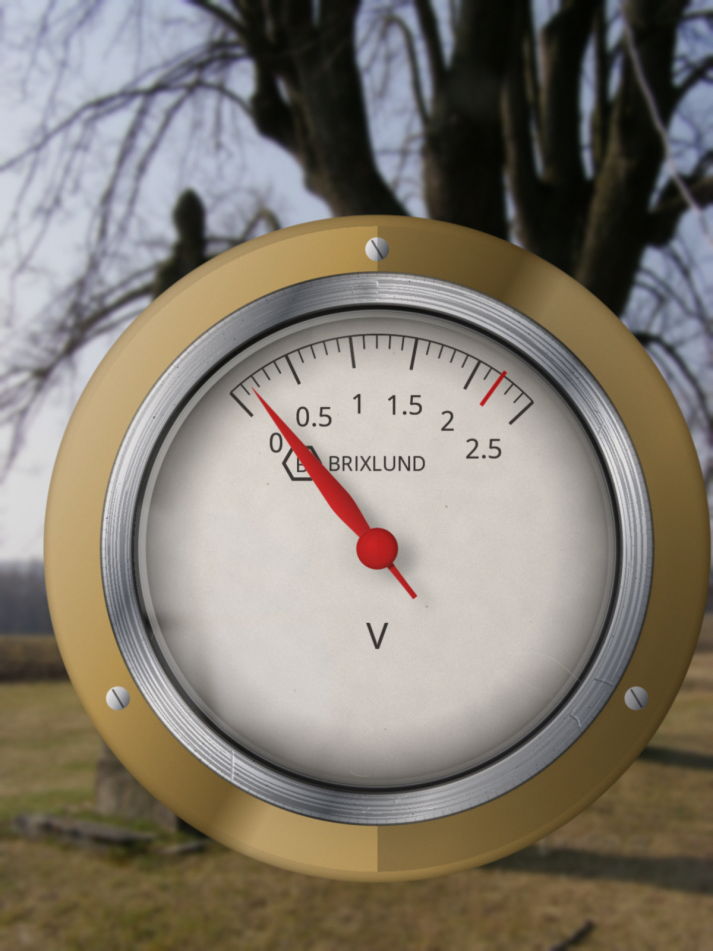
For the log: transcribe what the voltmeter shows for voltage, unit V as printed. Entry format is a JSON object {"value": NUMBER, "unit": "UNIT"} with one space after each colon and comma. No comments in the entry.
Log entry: {"value": 0.15, "unit": "V"}
